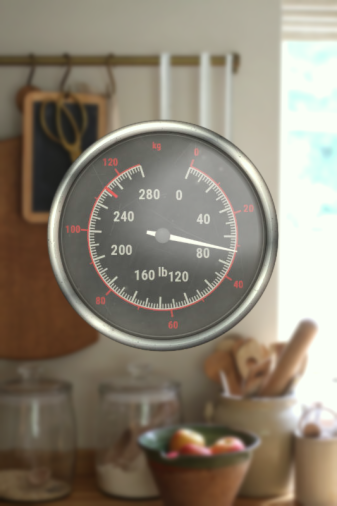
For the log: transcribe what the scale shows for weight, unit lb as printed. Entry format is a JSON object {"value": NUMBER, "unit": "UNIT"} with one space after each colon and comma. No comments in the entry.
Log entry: {"value": 70, "unit": "lb"}
